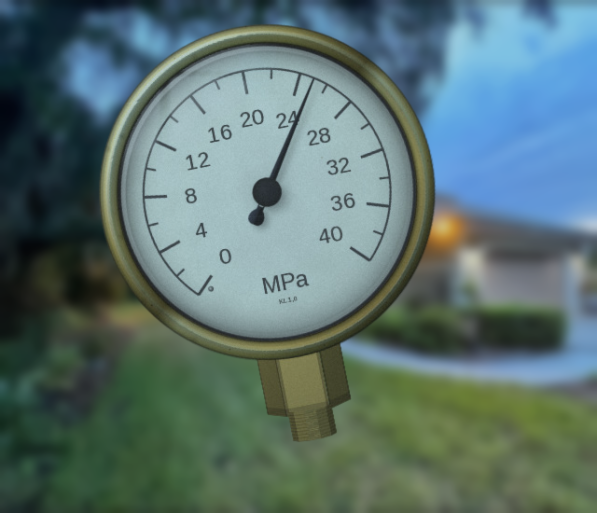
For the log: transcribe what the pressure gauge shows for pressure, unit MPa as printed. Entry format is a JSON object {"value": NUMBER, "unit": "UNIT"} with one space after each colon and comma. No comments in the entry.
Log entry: {"value": 25, "unit": "MPa"}
